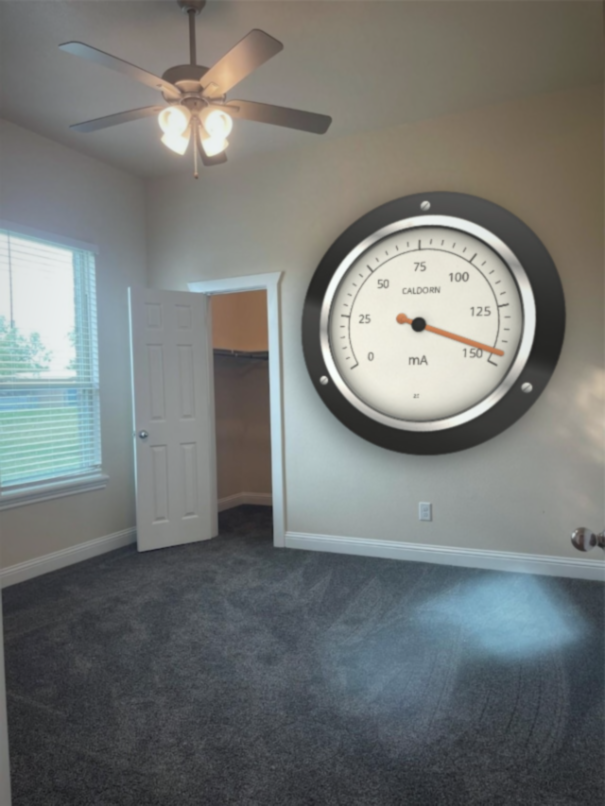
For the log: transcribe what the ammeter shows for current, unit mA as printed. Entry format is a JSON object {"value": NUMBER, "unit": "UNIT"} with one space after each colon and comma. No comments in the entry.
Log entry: {"value": 145, "unit": "mA"}
